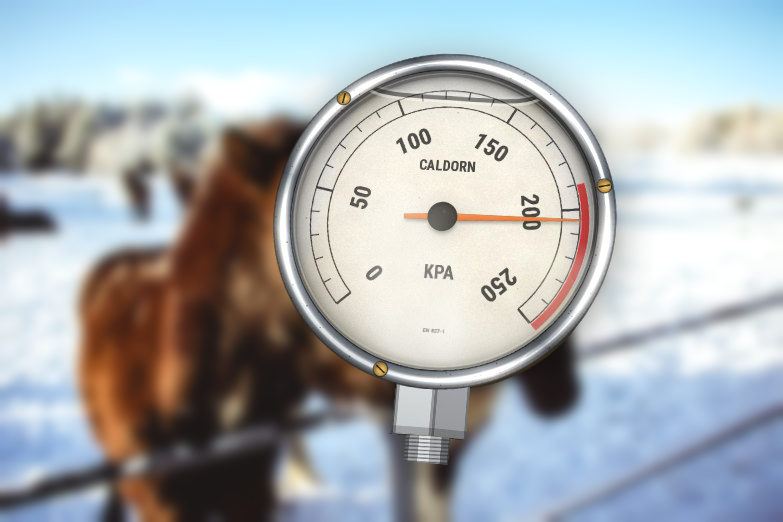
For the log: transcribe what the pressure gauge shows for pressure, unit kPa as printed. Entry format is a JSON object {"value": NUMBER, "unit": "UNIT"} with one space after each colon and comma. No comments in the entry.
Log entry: {"value": 205, "unit": "kPa"}
